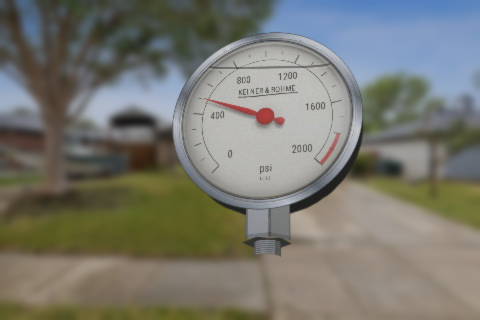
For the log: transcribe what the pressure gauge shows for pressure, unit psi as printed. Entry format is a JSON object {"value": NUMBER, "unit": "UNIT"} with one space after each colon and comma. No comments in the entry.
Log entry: {"value": 500, "unit": "psi"}
